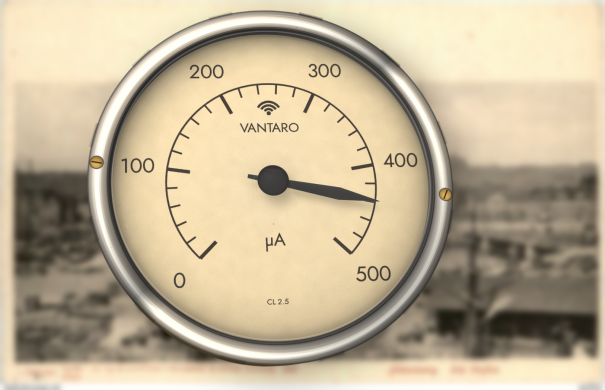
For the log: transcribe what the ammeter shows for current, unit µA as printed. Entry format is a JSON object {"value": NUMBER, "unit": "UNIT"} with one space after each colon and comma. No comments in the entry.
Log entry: {"value": 440, "unit": "µA"}
